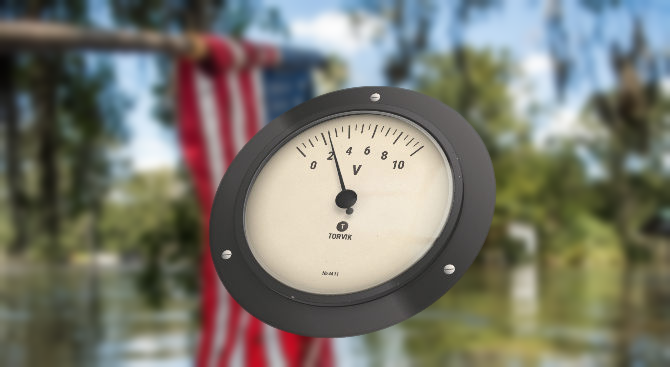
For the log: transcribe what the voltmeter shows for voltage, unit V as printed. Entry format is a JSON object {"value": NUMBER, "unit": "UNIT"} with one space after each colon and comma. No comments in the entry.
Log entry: {"value": 2.5, "unit": "V"}
